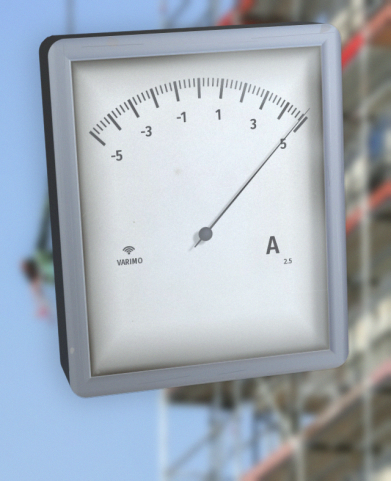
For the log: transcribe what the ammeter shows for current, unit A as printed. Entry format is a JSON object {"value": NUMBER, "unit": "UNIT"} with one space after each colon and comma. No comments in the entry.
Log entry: {"value": 4.8, "unit": "A"}
